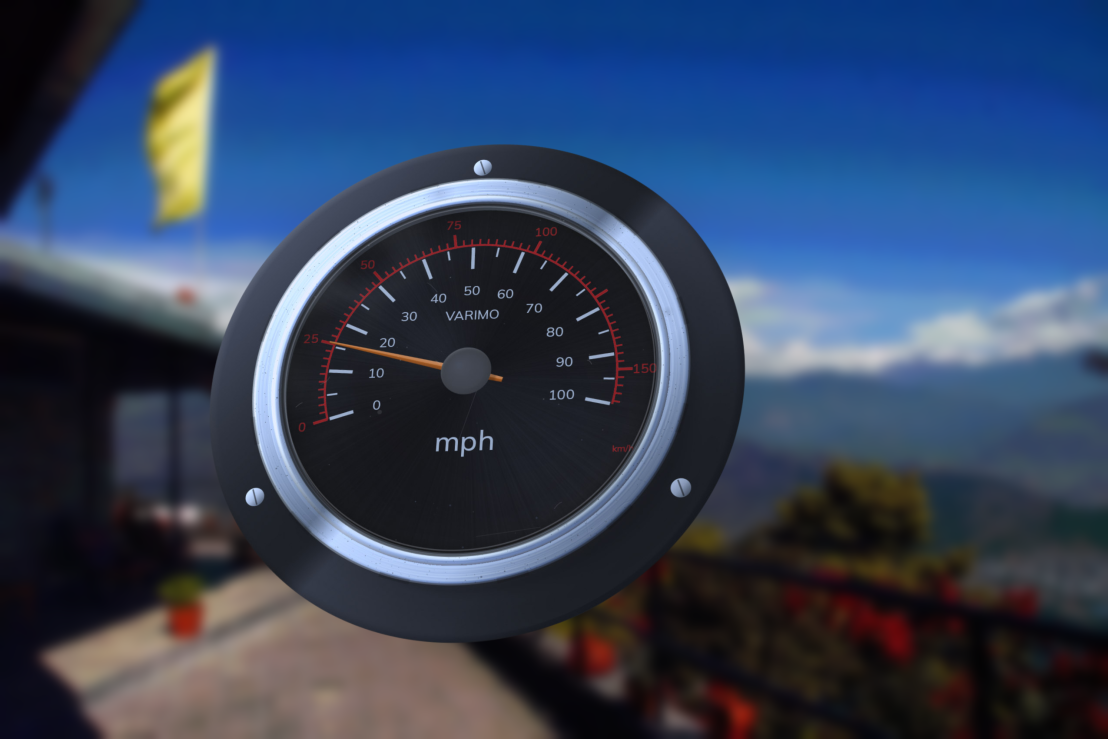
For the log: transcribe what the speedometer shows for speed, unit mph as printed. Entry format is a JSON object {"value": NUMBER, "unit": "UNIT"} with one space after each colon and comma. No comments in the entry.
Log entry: {"value": 15, "unit": "mph"}
